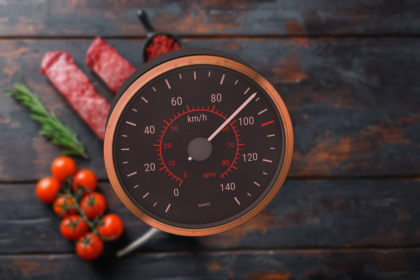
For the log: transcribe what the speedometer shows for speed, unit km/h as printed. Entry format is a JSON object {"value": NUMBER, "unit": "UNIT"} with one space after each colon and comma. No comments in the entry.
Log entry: {"value": 92.5, "unit": "km/h"}
